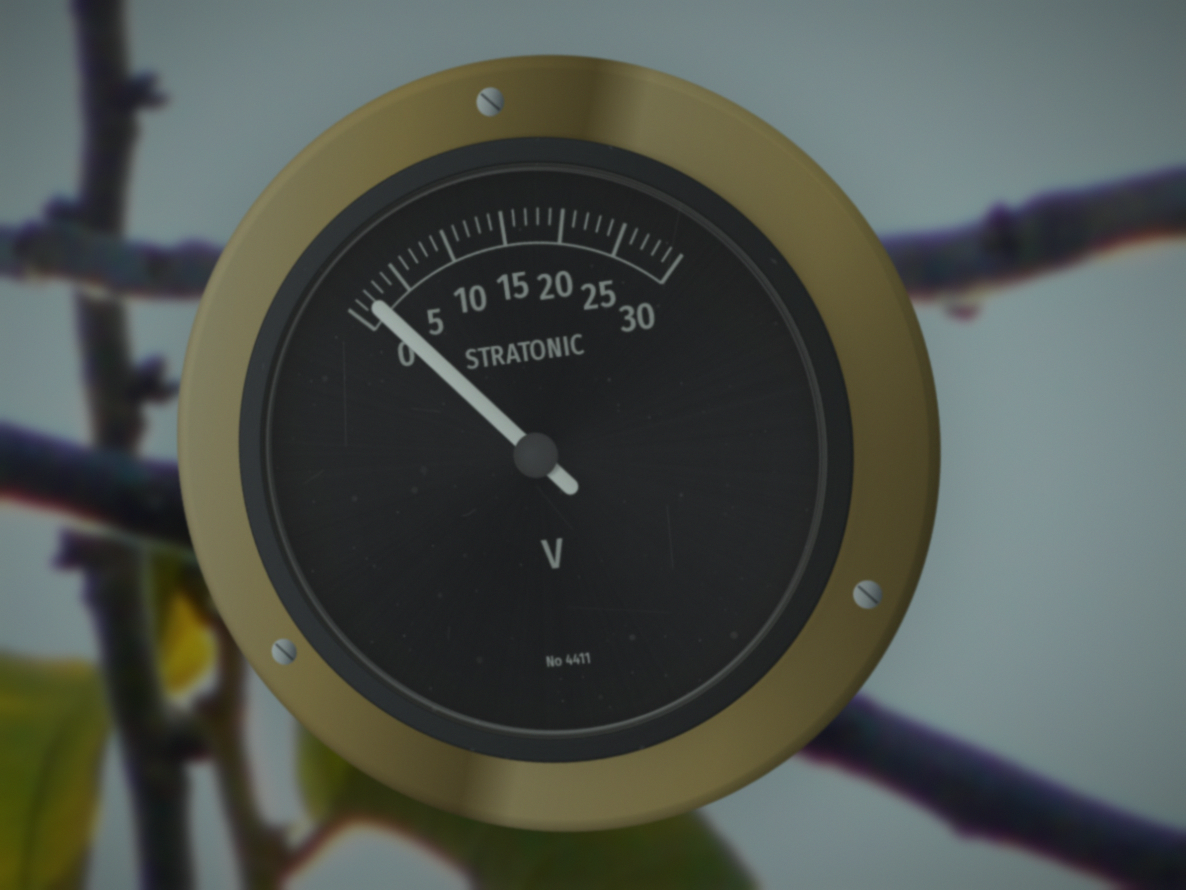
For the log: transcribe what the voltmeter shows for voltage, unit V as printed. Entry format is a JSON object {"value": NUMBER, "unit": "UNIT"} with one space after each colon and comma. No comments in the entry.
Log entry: {"value": 2, "unit": "V"}
